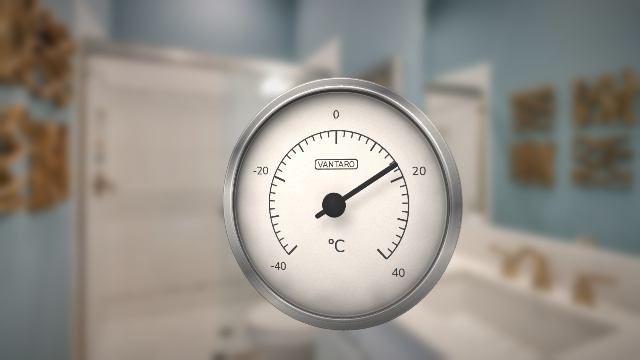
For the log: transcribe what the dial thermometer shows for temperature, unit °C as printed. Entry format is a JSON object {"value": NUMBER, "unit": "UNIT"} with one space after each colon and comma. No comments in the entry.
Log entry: {"value": 17, "unit": "°C"}
